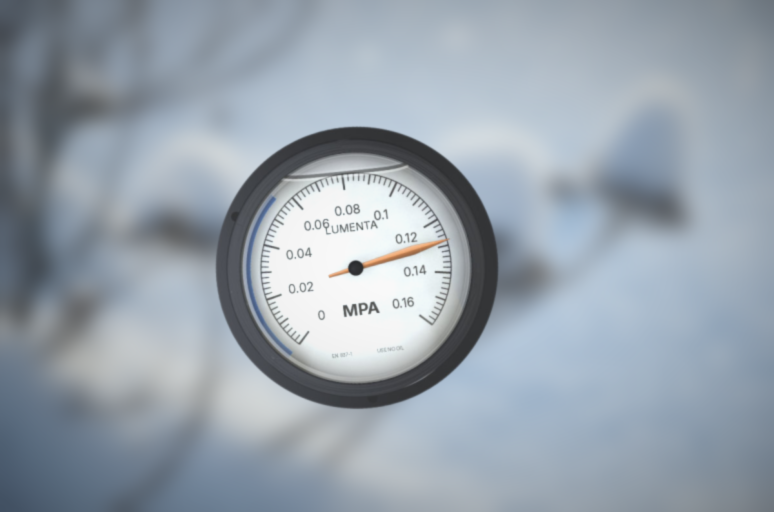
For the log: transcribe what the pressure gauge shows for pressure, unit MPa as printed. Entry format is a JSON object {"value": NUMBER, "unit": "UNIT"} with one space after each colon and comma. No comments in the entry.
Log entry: {"value": 0.128, "unit": "MPa"}
